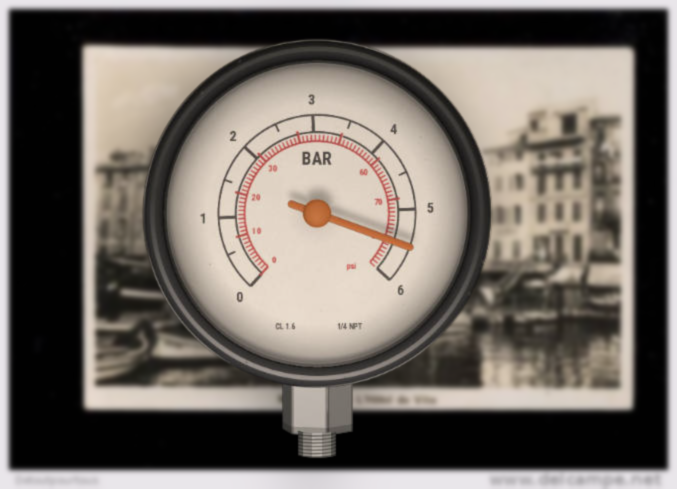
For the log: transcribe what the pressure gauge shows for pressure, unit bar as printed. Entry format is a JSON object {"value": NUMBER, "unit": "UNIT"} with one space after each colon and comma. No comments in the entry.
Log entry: {"value": 5.5, "unit": "bar"}
